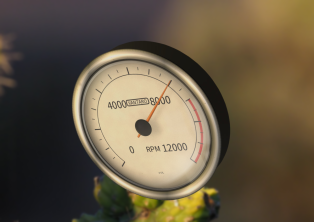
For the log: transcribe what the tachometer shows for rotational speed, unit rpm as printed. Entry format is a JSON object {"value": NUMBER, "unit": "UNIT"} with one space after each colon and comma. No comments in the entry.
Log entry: {"value": 8000, "unit": "rpm"}
